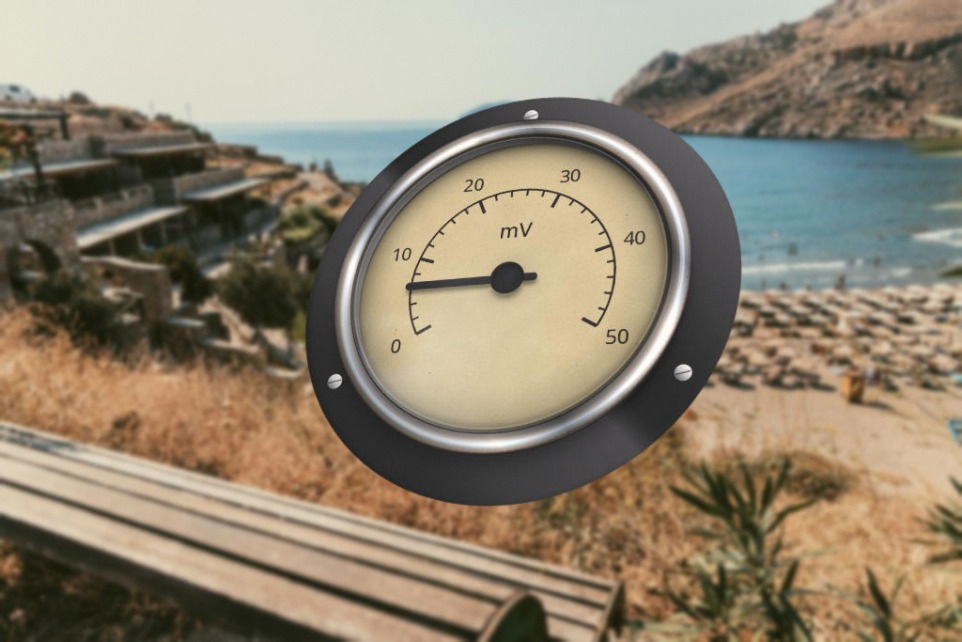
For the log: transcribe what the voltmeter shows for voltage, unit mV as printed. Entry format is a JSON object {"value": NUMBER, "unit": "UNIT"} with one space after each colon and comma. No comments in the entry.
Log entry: {"value": 6, "unit": "mV"}
